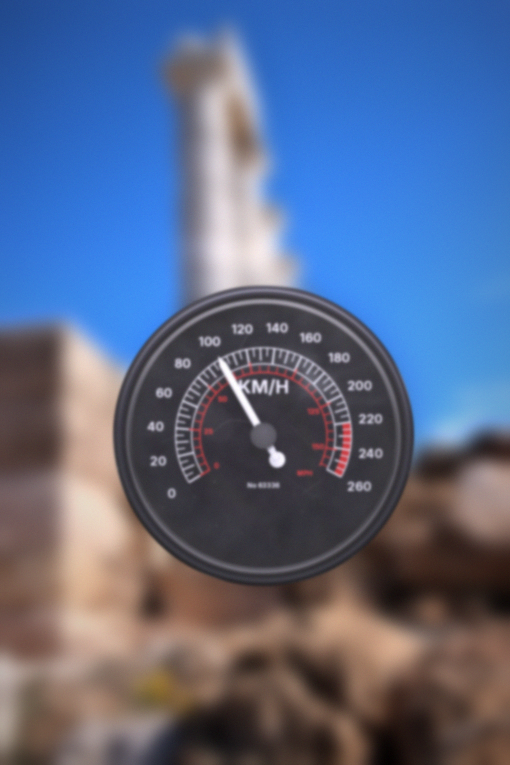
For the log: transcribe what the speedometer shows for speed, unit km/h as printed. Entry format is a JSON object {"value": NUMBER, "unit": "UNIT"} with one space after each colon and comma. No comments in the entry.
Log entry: {"value": 100, "unit": "km/h"}
